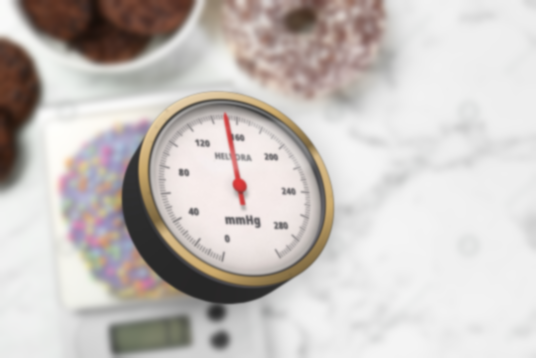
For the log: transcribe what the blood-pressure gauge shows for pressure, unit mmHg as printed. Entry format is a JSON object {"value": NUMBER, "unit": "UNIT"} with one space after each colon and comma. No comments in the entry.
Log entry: {"value": 150, "unit": "mmHg"}
